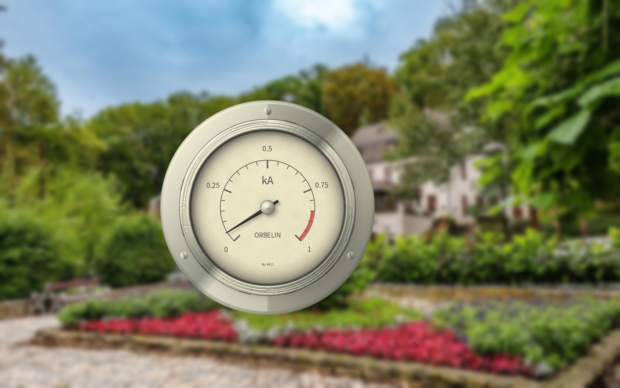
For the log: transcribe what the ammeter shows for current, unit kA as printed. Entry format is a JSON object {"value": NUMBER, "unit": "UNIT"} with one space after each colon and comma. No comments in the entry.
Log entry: {"value": 0.05, "unit": "kA"}
